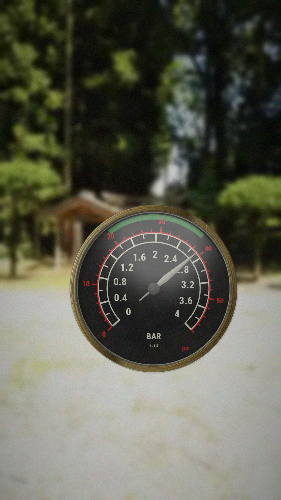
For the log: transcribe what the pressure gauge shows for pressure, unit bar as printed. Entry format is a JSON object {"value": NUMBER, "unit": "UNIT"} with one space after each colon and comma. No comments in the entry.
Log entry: {"value": 2.7, "unit": "bar"}
